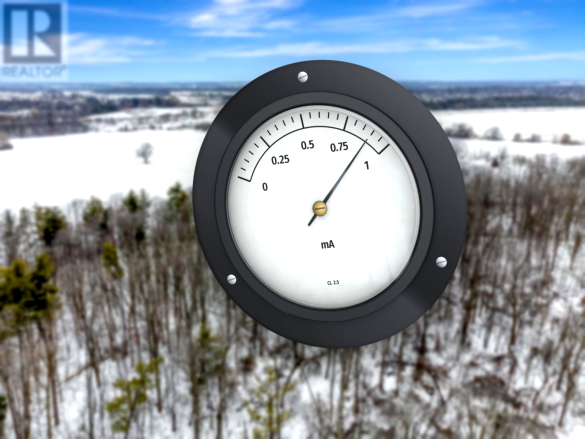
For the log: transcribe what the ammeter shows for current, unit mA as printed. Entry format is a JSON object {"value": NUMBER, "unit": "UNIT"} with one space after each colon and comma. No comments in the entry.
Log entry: {"value": 0.9, "unit": "mA"}
